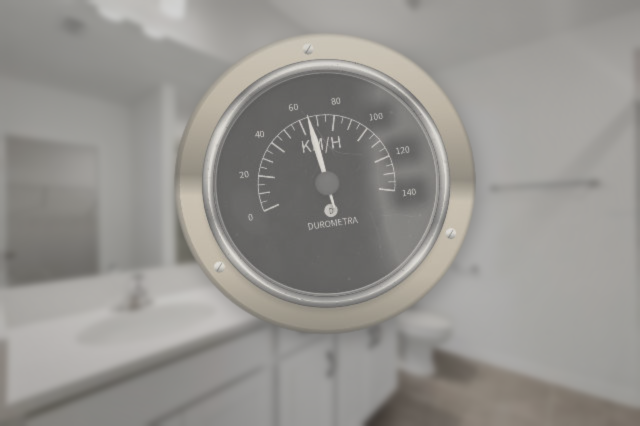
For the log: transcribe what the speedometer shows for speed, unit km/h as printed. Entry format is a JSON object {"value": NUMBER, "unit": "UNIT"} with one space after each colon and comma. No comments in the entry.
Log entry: {"value": 65, "unit": "km/h"}
